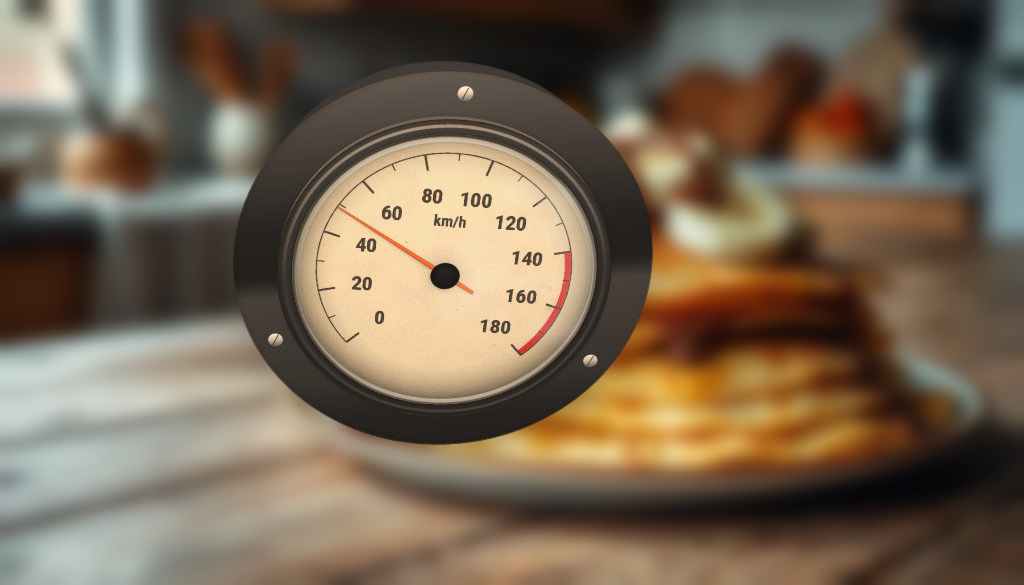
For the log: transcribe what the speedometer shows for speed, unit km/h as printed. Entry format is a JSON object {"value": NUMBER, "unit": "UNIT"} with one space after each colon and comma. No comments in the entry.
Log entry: {"value": 50, "unit": "km/h"}
